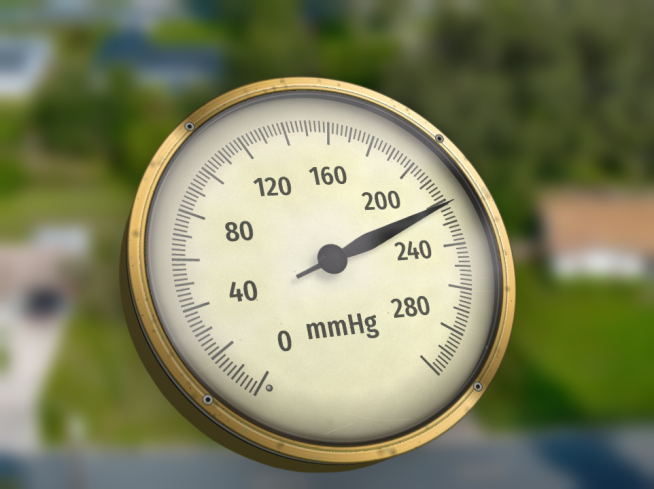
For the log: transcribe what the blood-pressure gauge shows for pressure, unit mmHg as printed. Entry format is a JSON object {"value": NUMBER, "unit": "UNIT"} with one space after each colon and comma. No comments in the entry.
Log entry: {"value": 222, "unit": "mmHg"}
